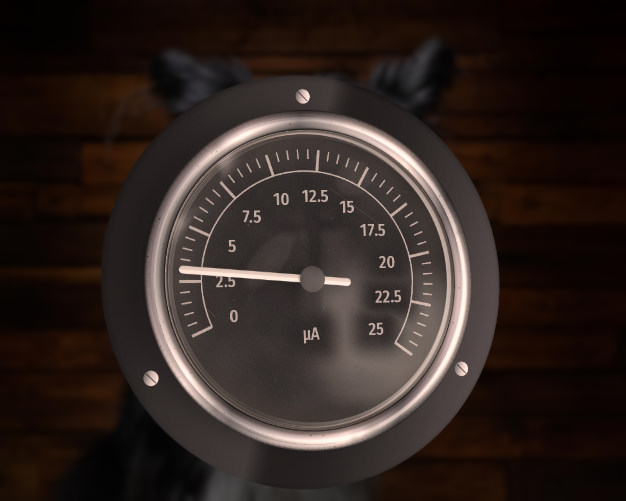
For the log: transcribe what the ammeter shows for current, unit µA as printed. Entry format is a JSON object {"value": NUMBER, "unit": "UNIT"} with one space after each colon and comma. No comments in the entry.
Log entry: {"value": 3, "unit": "µA"}
